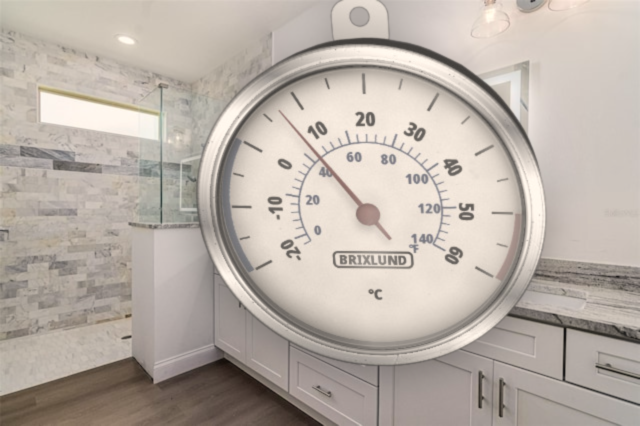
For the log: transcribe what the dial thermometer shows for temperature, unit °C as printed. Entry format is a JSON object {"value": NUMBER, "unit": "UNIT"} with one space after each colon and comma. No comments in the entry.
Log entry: {"value": 7.5, "unit": "°C"}
